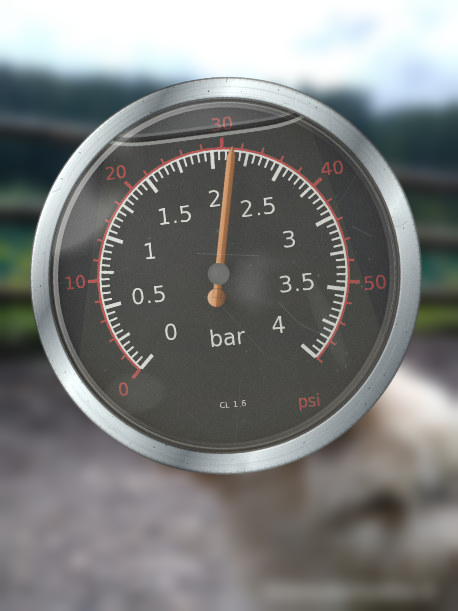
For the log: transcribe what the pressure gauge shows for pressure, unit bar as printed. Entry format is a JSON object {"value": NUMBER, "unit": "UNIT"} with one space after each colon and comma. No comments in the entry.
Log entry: {"value": 2.15, "unit": "bar"}
